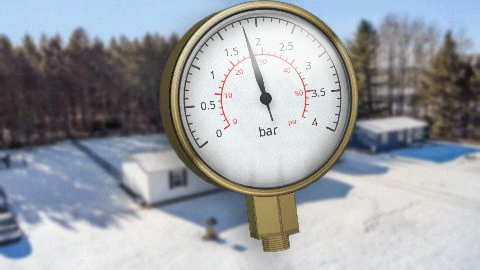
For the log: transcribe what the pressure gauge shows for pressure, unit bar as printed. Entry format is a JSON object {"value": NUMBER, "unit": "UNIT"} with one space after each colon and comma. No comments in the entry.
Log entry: {"value": 1.8, "unit": "bar"}
